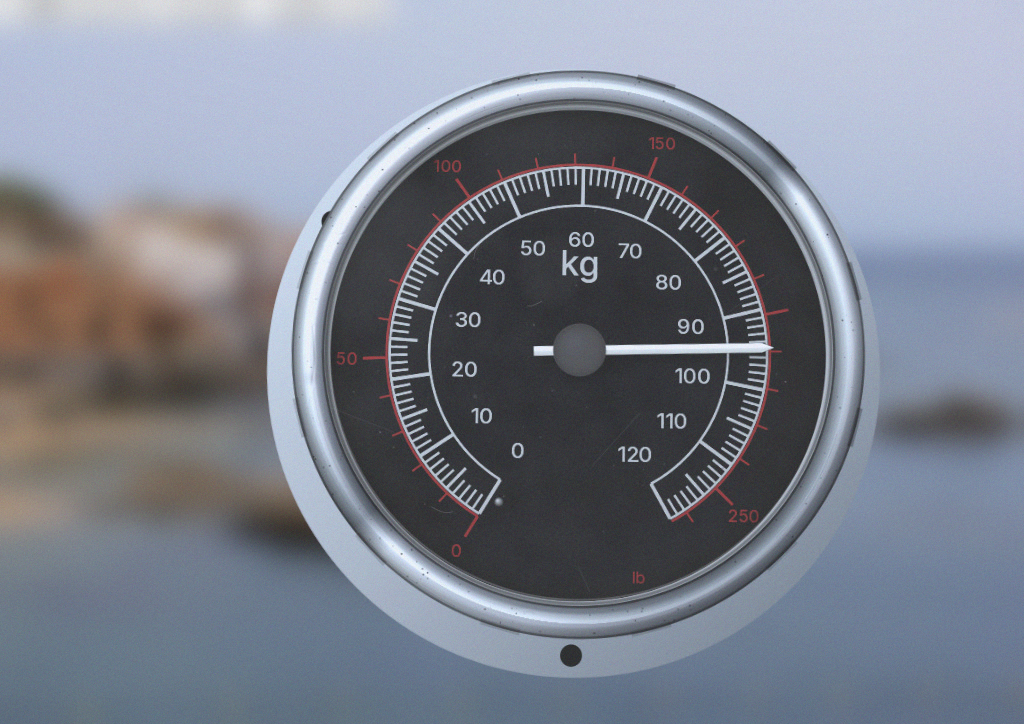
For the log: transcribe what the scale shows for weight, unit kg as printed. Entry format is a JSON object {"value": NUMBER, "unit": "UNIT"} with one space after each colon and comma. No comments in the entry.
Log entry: {"value": 95, "unit": "kg"}
